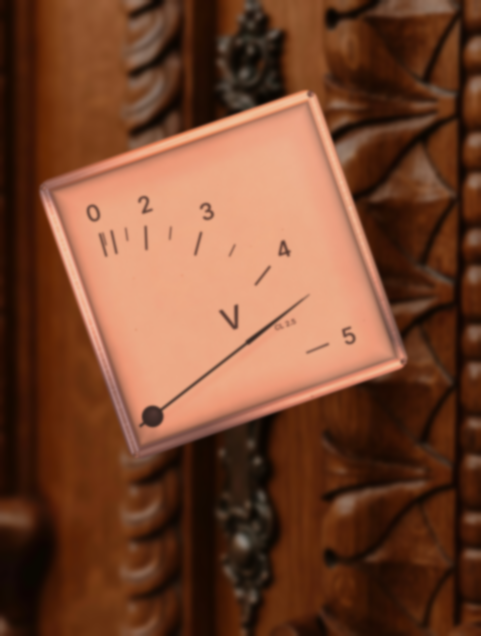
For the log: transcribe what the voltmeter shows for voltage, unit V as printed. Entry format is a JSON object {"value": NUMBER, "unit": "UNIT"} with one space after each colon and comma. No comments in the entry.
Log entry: {"value": 4.5, "unit": "V"}
